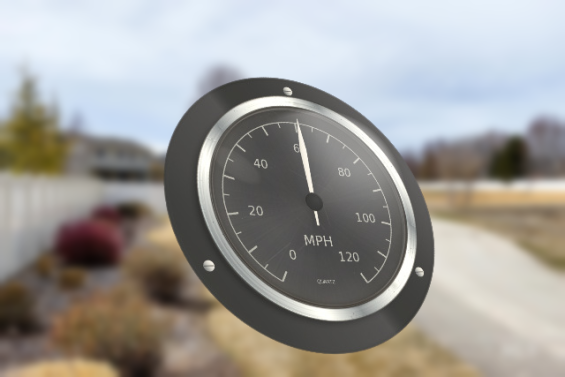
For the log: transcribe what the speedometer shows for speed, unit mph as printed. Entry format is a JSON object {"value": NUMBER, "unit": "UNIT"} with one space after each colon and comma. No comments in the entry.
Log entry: {"value": 60, "unit": "mph"}
